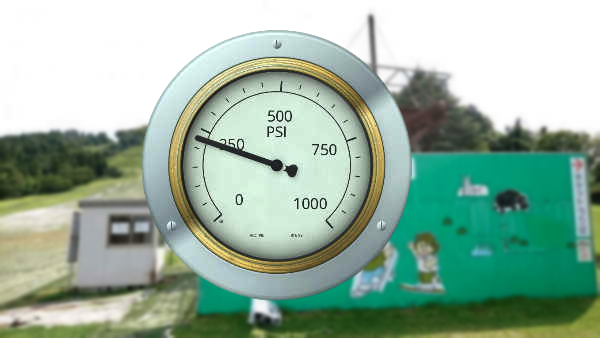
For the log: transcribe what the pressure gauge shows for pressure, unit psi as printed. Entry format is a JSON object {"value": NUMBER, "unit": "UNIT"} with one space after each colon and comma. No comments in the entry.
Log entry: {"value": 225, "unit": "psi"}
